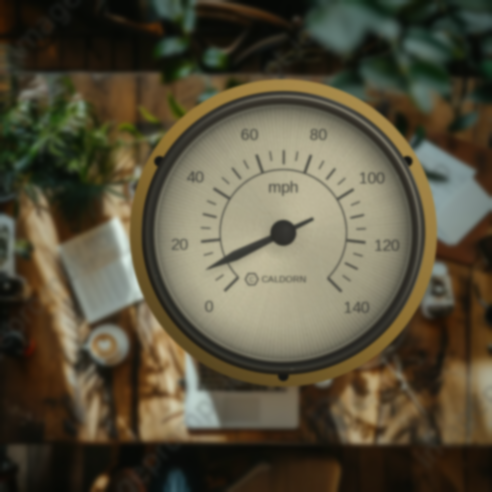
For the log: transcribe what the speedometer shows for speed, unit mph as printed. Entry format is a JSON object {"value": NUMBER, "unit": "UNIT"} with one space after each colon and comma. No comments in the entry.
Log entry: {"value": 10, "unit": "mph"}
